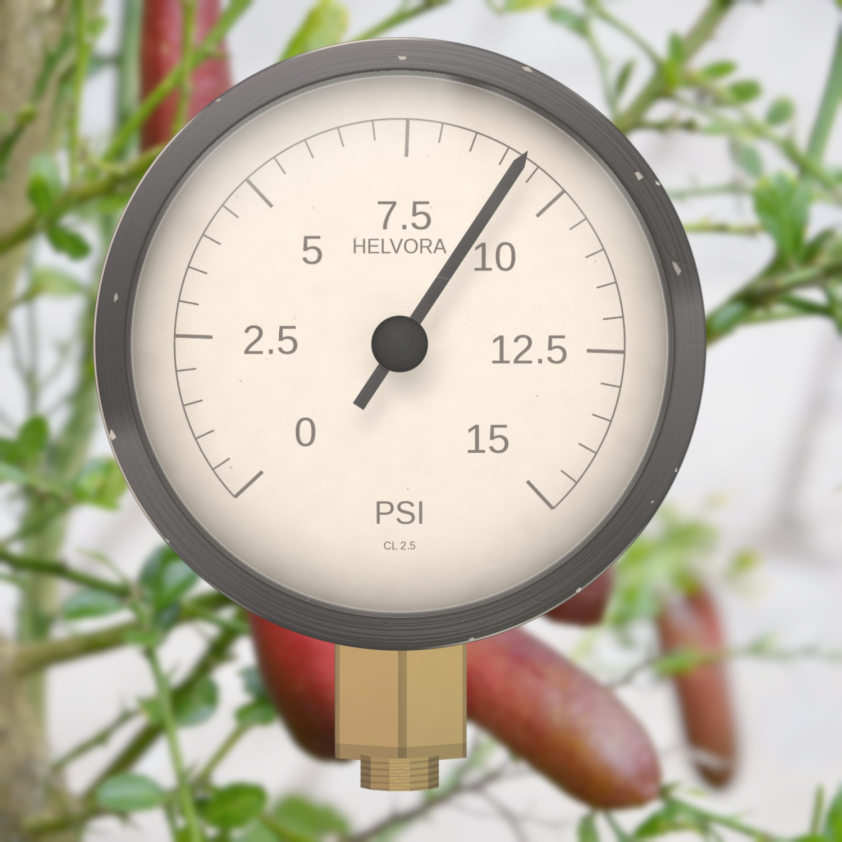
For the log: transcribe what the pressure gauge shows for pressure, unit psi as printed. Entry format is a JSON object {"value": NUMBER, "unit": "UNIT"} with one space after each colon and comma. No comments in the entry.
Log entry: {"value": 9.25, "unit": "psi"}
